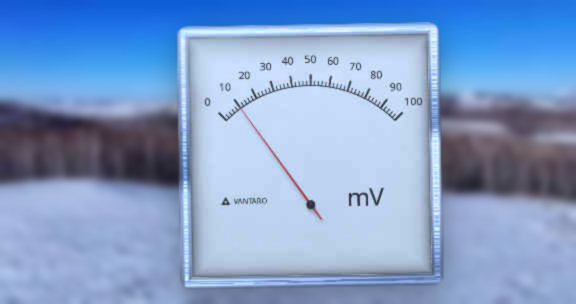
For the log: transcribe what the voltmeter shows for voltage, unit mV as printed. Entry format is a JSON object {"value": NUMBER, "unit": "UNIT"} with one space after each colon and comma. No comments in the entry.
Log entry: {"value": 10, "unit": "mV"}
